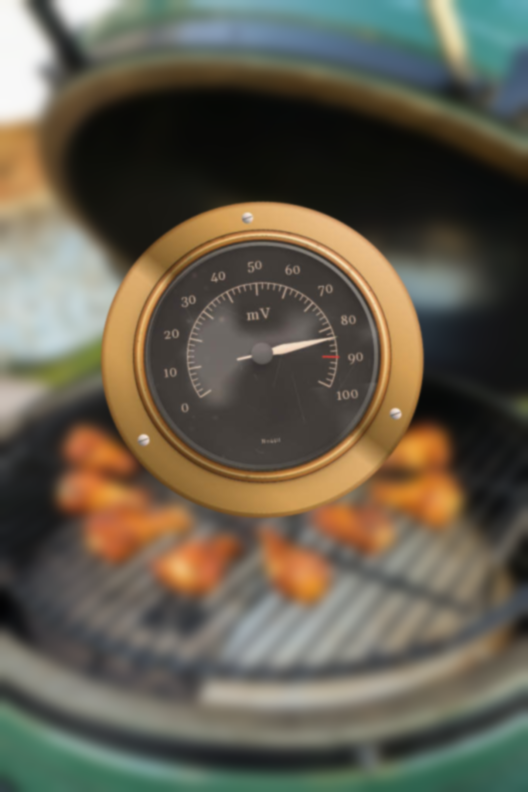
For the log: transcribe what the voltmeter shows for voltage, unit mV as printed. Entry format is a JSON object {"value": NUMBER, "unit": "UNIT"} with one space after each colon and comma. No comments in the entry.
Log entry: {"value": 84, "unit": "mV"}
